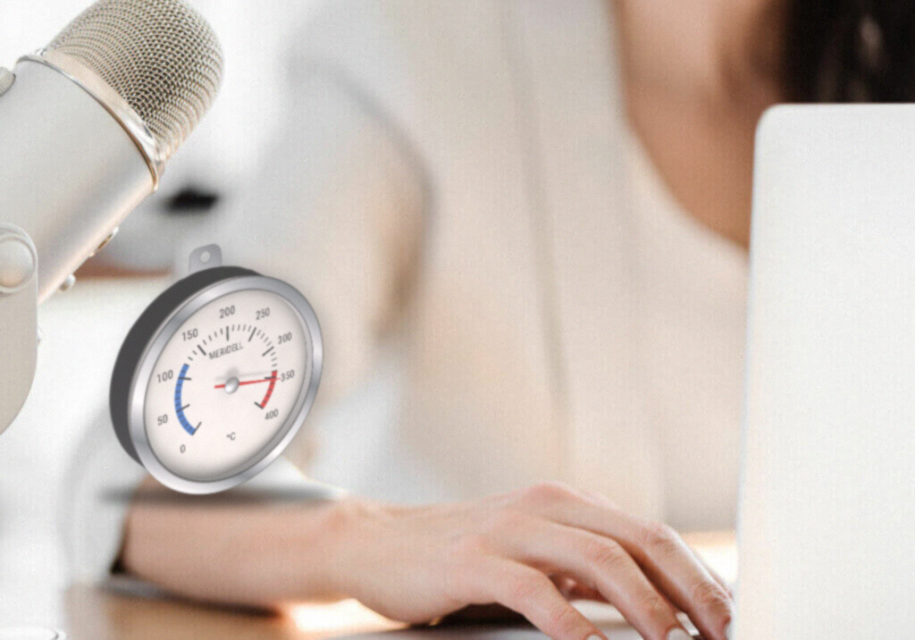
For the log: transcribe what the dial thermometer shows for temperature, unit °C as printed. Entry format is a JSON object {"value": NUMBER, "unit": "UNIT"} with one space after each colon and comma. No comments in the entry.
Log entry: {"value": 350, "unit": "°C"}
